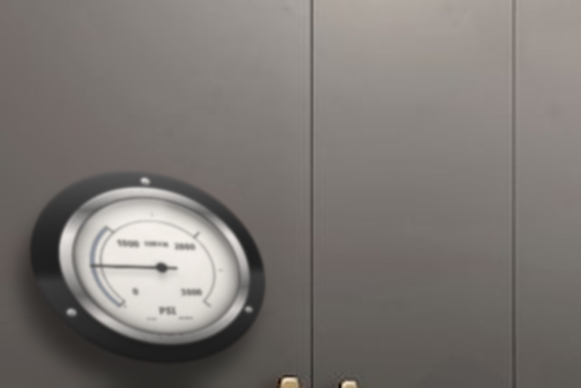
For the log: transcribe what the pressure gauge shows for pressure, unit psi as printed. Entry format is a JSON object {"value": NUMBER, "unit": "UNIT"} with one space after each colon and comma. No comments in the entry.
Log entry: {"value": 500, "unit": "psi"}
